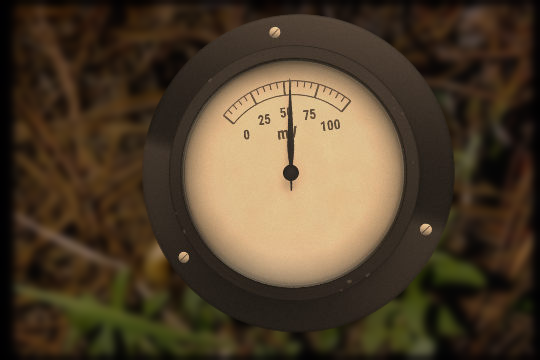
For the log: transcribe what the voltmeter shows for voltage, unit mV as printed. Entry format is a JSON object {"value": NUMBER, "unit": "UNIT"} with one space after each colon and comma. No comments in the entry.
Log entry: {"value": 55, "unit": "mV"}
